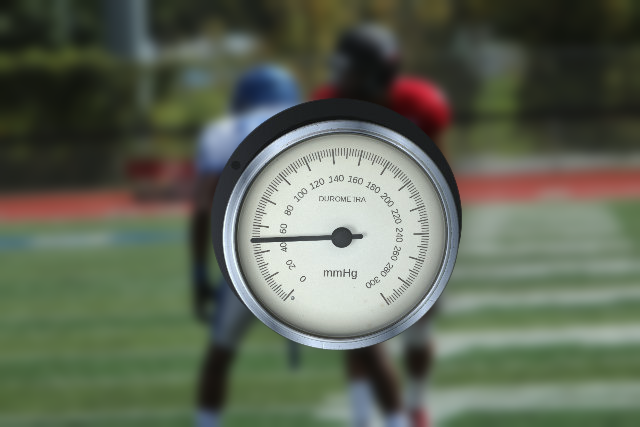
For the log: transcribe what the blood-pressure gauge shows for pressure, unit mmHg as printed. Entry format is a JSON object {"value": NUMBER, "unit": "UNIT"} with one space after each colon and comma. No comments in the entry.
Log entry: {"value": 50, "unit": "mmHg"}
